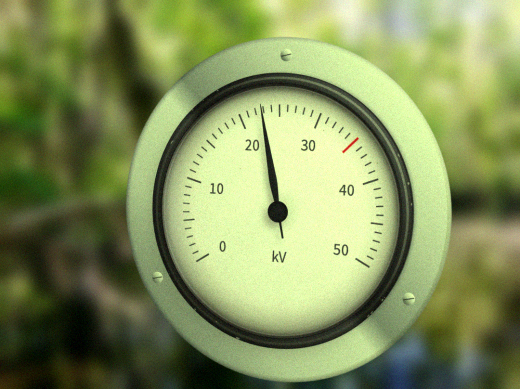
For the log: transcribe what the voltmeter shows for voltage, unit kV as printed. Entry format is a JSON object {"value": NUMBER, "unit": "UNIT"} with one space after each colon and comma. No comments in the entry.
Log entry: {"value": 23, "unit": "kV"}
